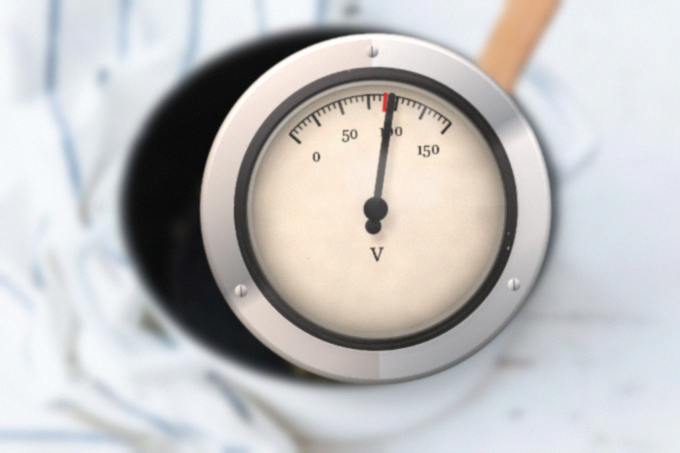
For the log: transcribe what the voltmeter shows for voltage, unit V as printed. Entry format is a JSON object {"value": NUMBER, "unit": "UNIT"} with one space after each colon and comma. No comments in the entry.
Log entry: {"value": 95, "unit": "V"}
